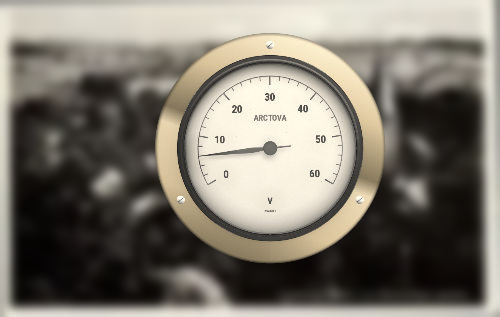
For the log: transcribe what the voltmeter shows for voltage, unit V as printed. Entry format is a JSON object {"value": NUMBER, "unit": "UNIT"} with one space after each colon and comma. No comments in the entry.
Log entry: {"value": 6, "unit": "V"}
